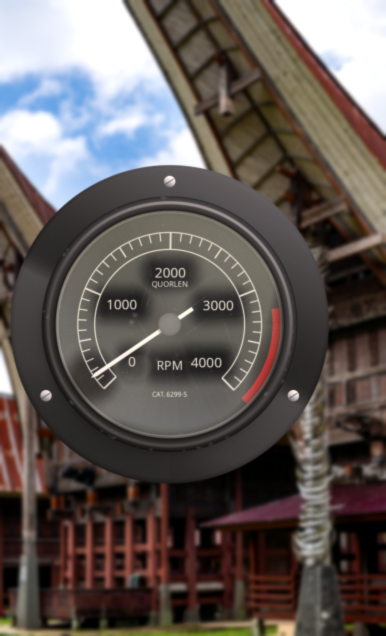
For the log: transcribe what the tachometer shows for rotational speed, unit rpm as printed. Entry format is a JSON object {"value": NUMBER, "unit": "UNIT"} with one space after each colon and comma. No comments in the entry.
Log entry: {"value": 150, "unit": "rpm"}
